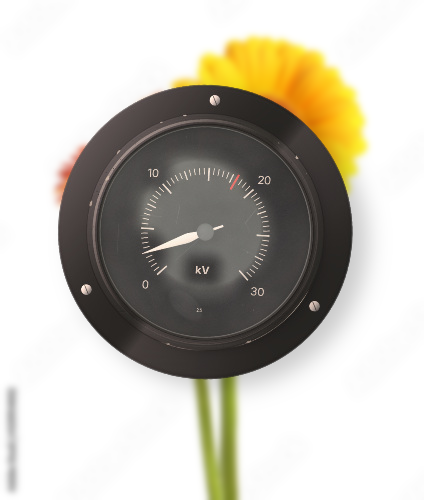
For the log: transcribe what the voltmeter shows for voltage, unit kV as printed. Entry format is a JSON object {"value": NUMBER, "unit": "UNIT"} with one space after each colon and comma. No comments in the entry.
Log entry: {"value": 2.5, "unit": "kV"}
